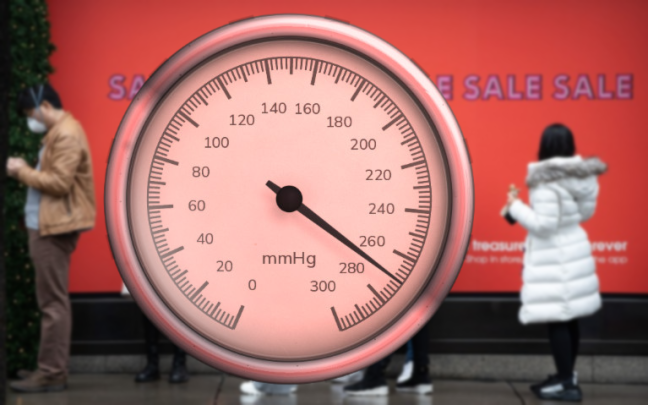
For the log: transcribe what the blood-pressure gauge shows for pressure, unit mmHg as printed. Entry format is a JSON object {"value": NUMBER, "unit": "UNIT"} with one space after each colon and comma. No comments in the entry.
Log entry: {"value": 270, "unit": "mmHg"}
